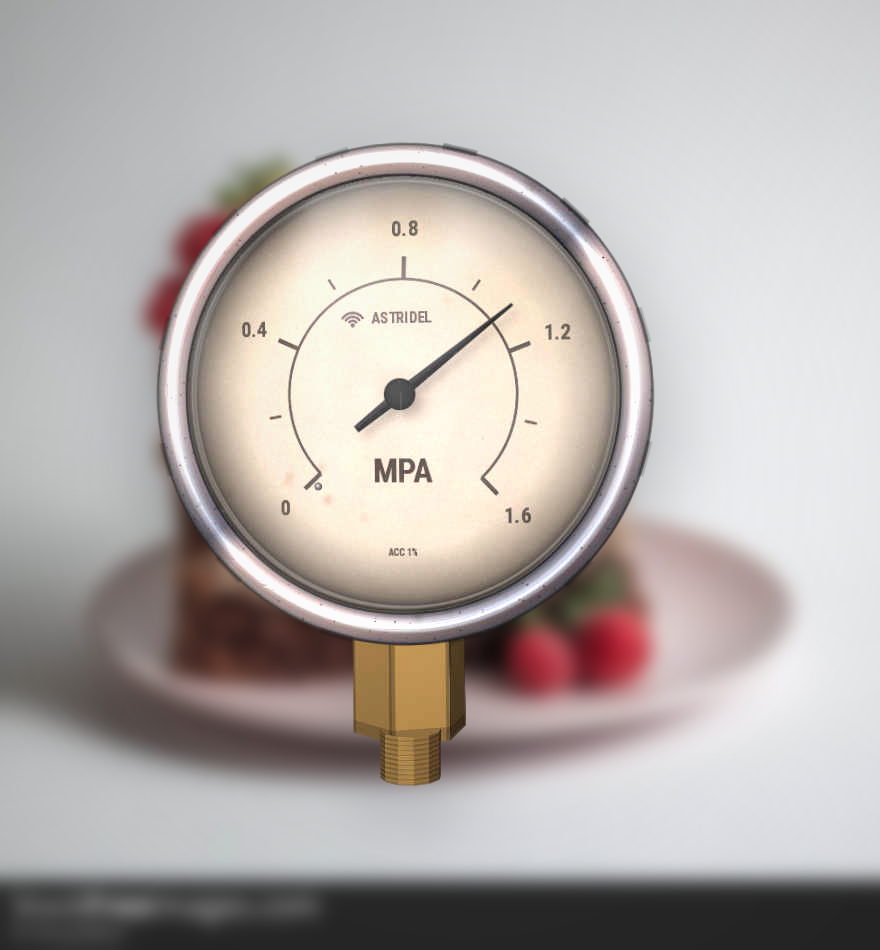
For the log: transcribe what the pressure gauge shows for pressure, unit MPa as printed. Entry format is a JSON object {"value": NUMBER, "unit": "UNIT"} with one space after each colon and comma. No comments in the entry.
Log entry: {"value": 1.1, "unit": "MPa"}
